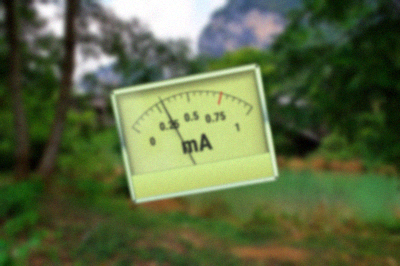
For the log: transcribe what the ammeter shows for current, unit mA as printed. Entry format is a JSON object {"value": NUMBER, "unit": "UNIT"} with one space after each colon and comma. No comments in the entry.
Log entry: {"value": 0.3, "unit": "mA"}
